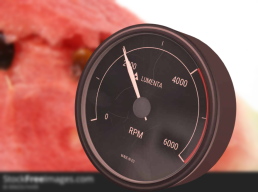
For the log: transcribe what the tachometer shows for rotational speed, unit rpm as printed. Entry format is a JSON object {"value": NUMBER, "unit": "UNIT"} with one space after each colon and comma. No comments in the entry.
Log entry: {"value": 2000, "unit": "rpm"}
